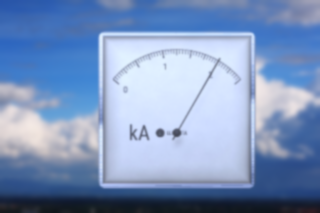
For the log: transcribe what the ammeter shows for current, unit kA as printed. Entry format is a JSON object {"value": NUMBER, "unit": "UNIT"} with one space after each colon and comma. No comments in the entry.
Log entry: {"value": 2, "unit": "kA"}
